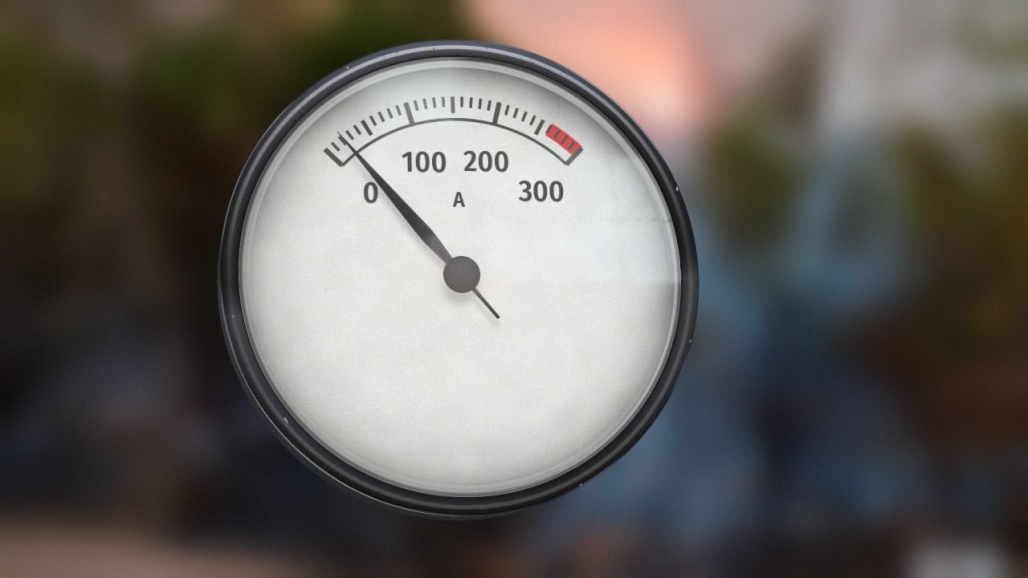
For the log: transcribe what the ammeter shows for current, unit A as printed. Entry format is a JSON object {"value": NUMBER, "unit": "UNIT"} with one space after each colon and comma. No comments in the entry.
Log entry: {"value": 20, "unit": "A"}
